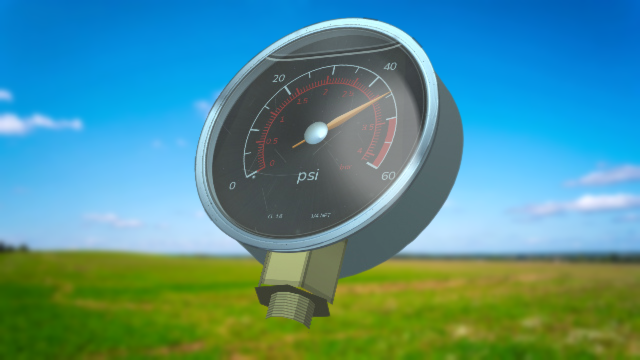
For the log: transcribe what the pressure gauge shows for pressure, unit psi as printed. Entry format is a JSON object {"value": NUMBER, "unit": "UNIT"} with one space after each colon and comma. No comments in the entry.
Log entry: {"value": 45, "unit": "psi"}
